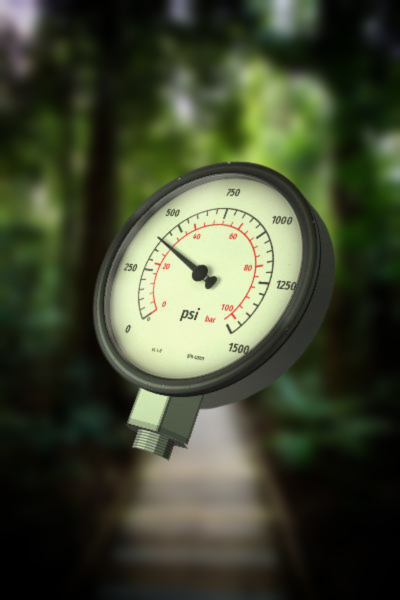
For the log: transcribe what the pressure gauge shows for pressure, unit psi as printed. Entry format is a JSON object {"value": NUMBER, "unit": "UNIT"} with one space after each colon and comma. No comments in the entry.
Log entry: {"value": 400, "unit": "psi"}
